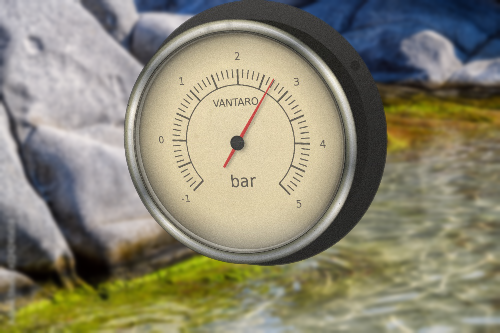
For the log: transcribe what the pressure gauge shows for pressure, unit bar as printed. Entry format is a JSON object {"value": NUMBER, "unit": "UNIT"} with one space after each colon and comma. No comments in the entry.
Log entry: {"value": 2.7, "unit": "bar"}
